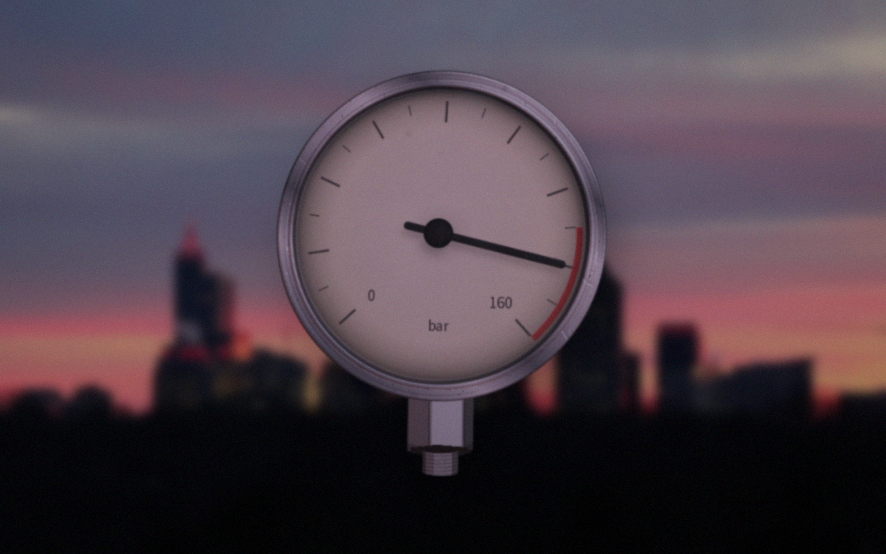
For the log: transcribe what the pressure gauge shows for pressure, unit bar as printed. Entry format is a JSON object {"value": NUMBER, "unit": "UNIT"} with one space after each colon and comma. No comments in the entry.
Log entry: {"value": 140, "unit": "bar"}
